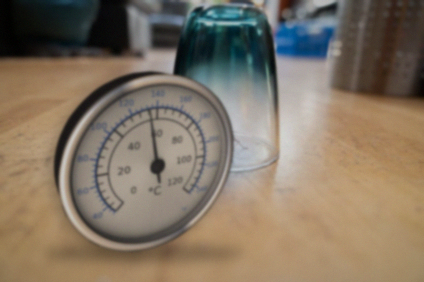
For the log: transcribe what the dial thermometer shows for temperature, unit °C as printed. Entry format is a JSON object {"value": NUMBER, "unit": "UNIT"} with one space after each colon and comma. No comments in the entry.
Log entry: {"value": 56, "unit": "°C"}
